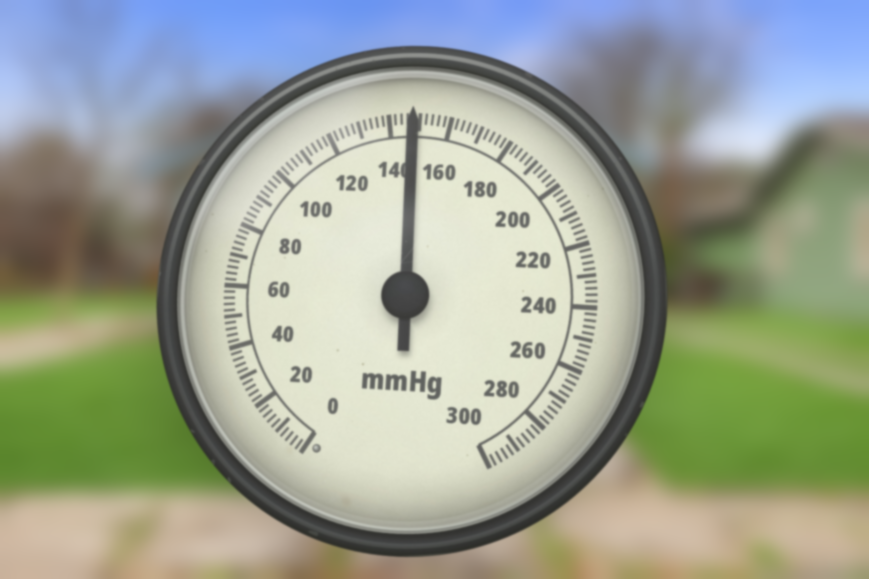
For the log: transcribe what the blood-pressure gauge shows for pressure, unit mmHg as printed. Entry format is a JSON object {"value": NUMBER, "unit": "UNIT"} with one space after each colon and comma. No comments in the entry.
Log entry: {"value": 148, "unit": "mmHg"}
